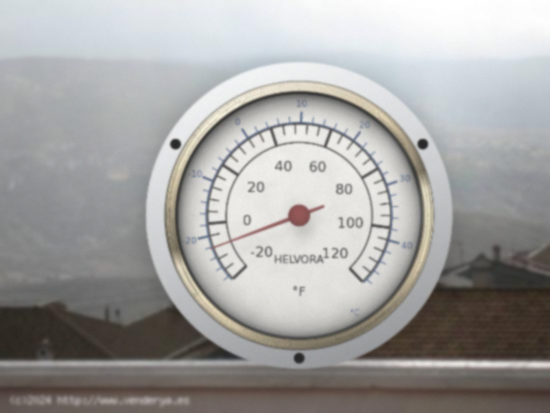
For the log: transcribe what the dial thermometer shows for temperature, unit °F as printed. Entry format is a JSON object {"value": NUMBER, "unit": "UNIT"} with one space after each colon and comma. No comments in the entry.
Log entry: {"value": -8, "unit": "°F"}
